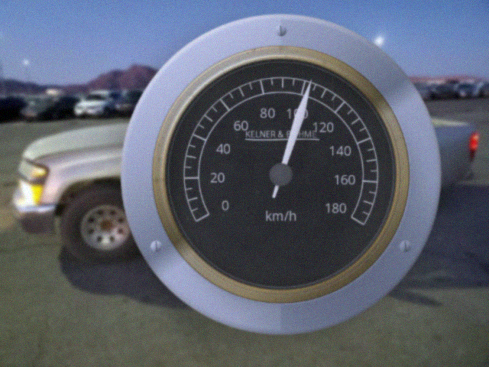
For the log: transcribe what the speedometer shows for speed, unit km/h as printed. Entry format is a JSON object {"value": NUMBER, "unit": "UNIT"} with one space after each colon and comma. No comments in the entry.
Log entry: {"value": 102.5, "unit": "km/h"}
